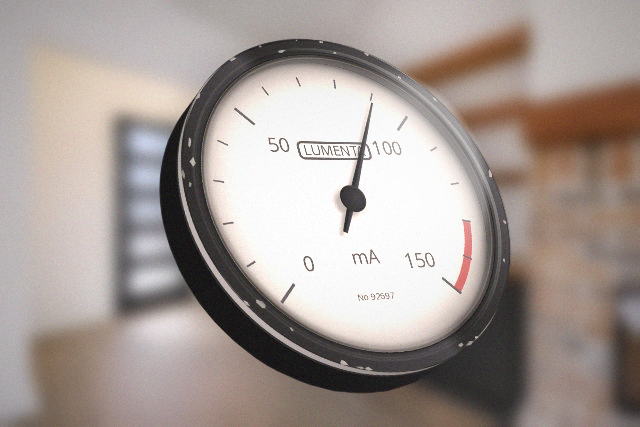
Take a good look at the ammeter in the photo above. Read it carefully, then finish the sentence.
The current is 90 mA
